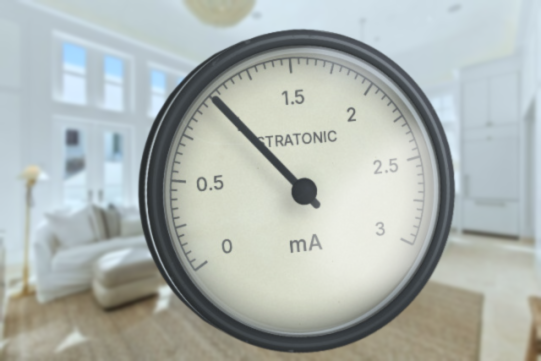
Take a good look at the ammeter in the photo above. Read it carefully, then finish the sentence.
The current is 1 mA
